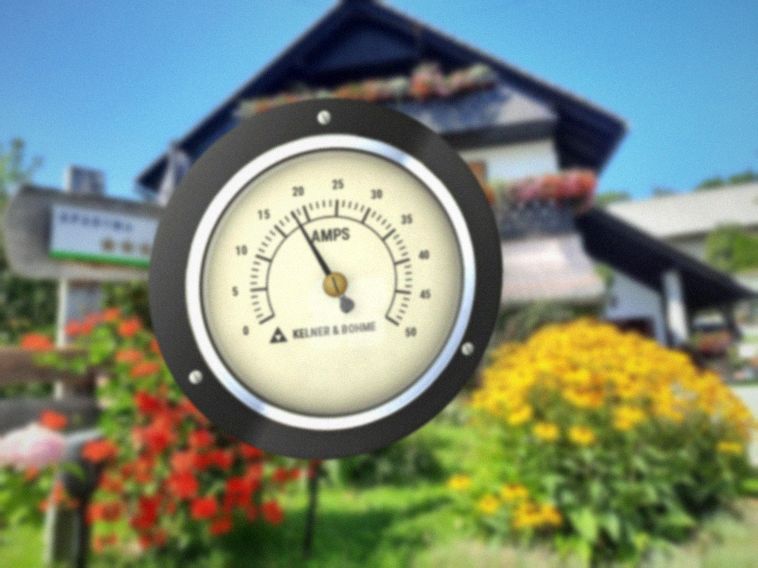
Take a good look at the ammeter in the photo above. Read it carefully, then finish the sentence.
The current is 18 A
